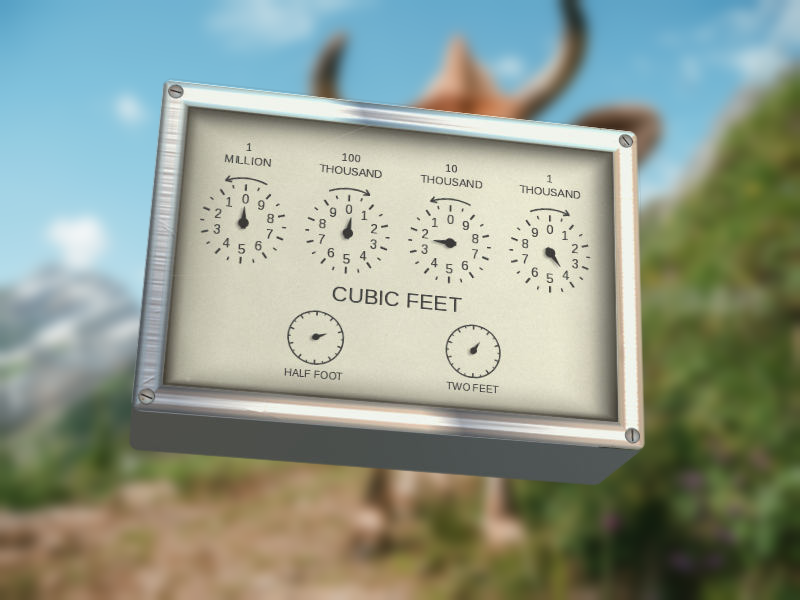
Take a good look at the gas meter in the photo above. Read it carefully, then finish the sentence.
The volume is 2400 ft³
